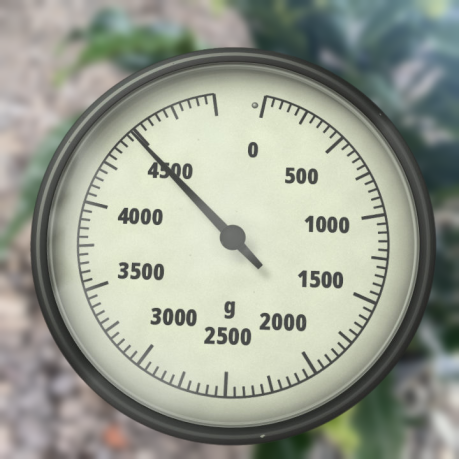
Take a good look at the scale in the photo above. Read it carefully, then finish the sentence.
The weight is 4475 g
